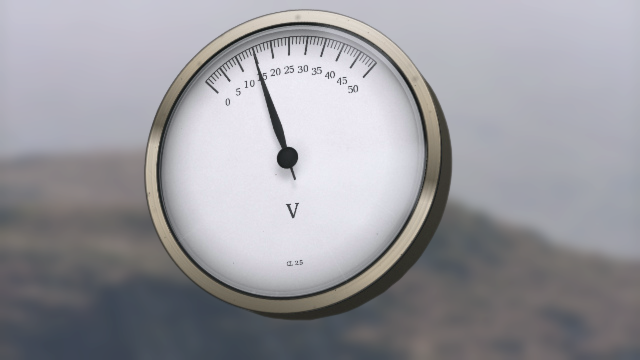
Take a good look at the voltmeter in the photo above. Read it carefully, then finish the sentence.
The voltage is 15 V
